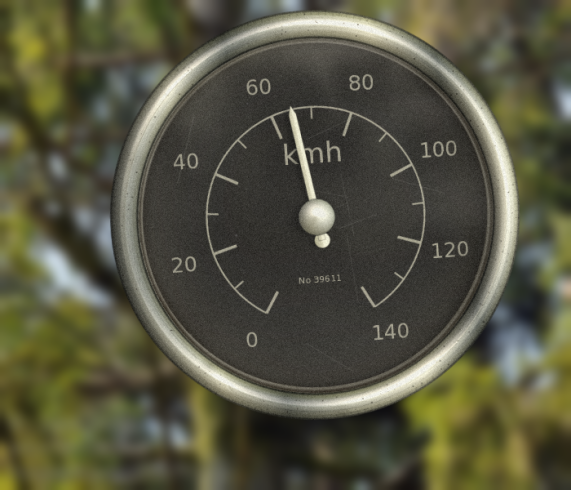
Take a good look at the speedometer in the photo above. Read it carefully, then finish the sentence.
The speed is 65 km/h
